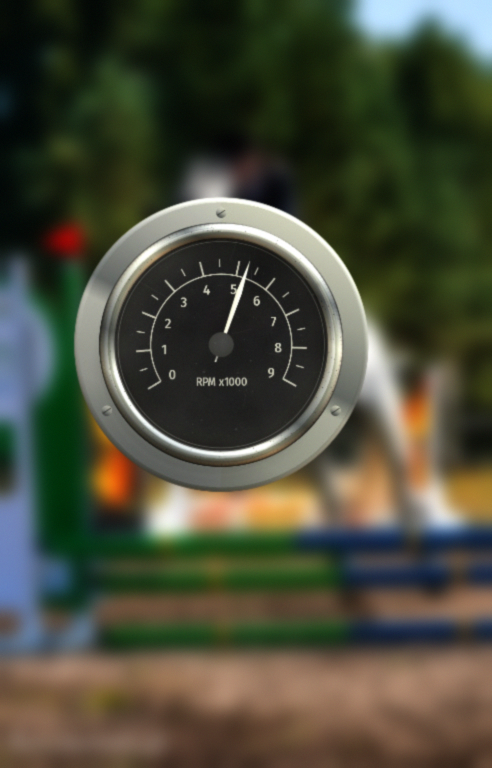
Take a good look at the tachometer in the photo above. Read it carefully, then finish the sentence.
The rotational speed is 5250 rpm
